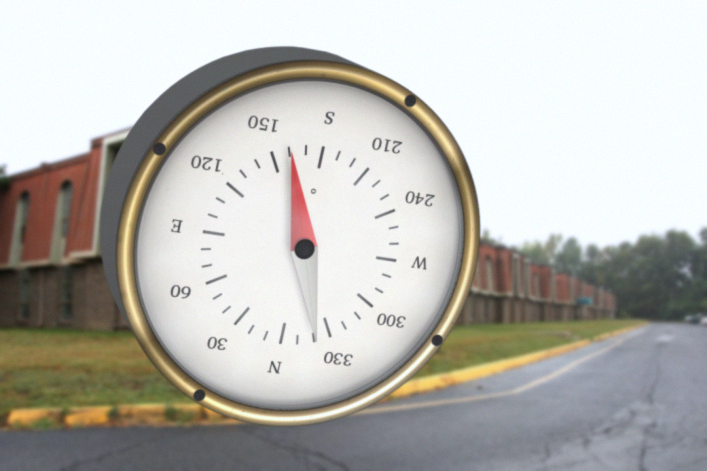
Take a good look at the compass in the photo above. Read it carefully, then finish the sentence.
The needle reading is 160 °
